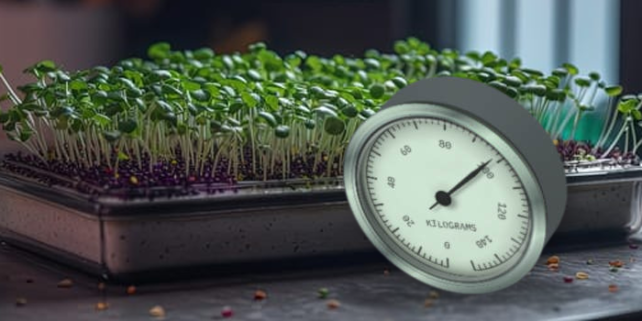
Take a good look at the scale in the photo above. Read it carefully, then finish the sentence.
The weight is 98 kg
